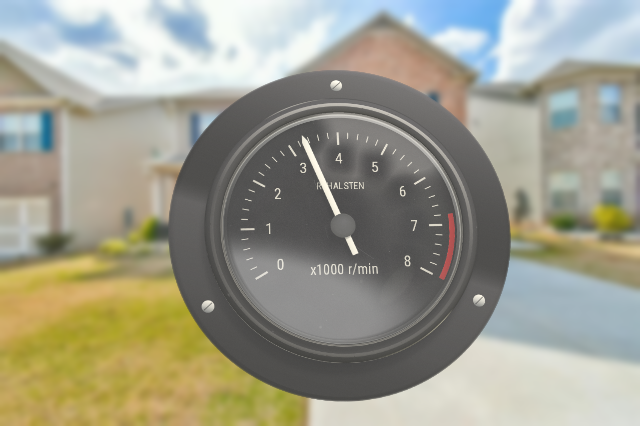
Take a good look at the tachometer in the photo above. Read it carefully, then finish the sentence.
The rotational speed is 3300 rpm
